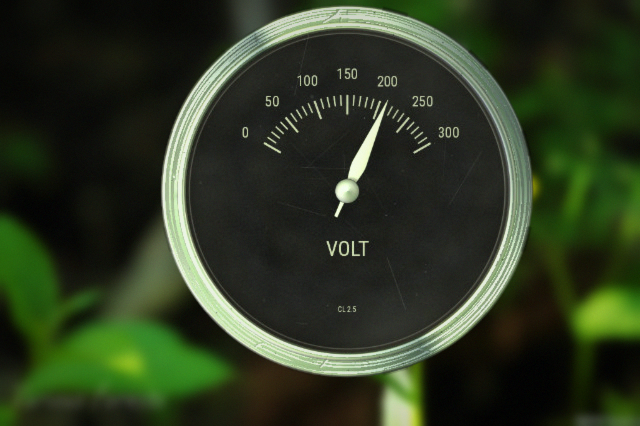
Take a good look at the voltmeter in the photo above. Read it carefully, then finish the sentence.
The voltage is 210 V
